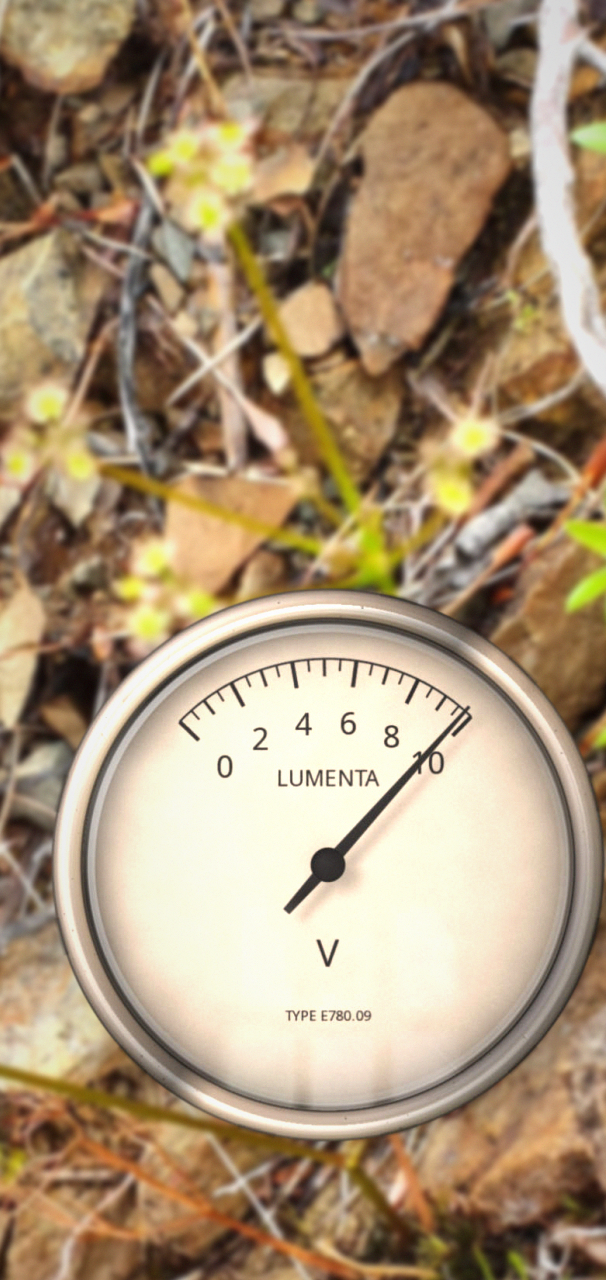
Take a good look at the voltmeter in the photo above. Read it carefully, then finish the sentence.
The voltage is 9.75 V
